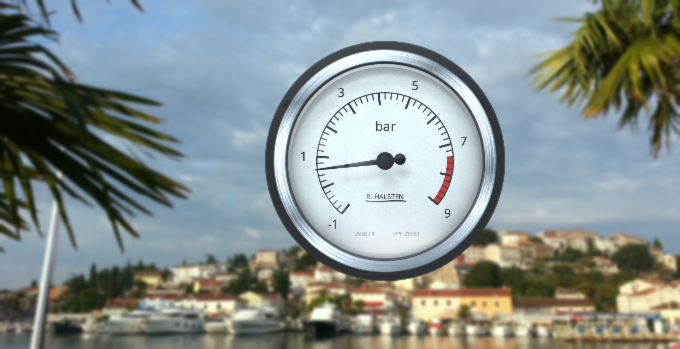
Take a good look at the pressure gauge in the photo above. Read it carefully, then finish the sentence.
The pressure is 0.6 bar
